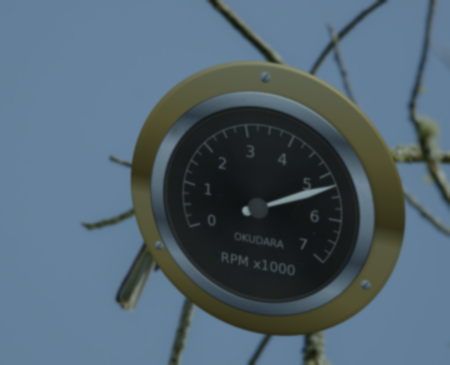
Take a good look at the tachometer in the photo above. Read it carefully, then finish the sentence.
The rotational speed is 5250 rpm
